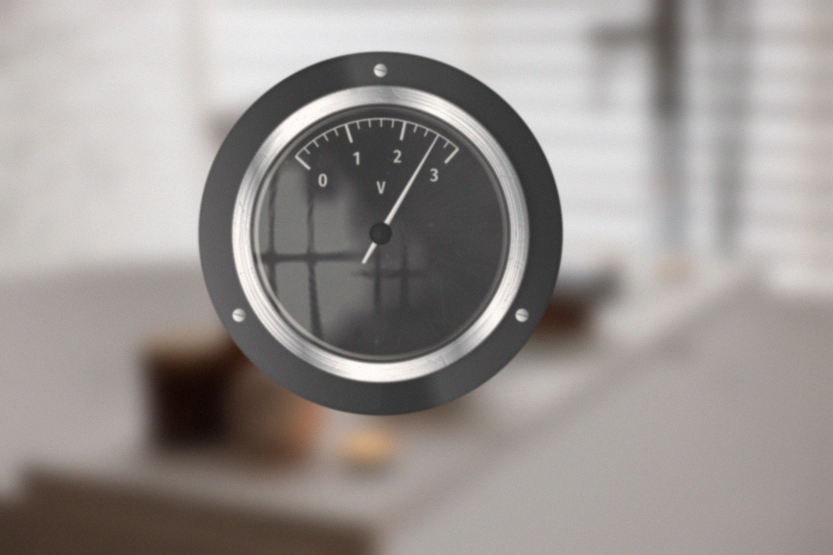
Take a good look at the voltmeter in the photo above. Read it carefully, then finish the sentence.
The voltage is 2.6 V
